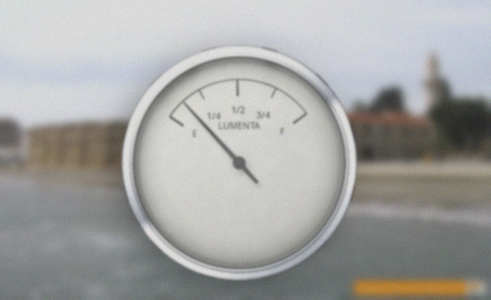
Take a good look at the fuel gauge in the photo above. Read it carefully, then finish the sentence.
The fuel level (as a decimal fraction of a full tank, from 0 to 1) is 0.125
